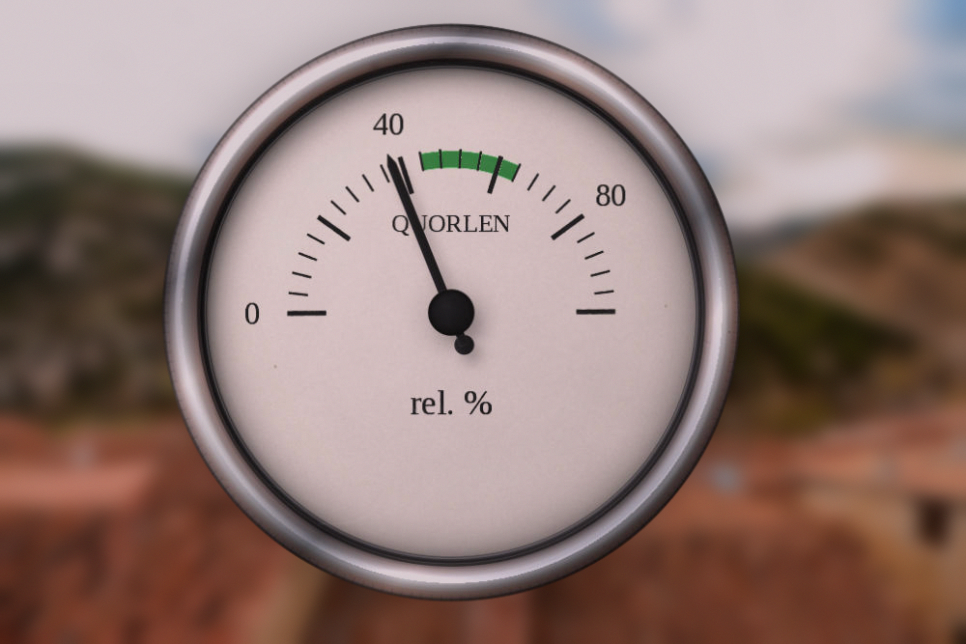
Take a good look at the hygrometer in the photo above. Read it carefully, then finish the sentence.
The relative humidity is 38 %
